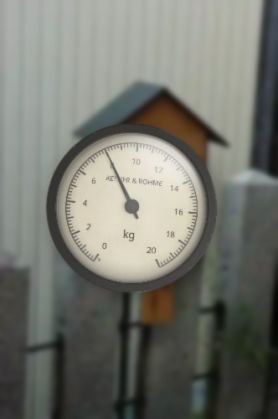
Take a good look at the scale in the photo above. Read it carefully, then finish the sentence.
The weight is 8 kg
